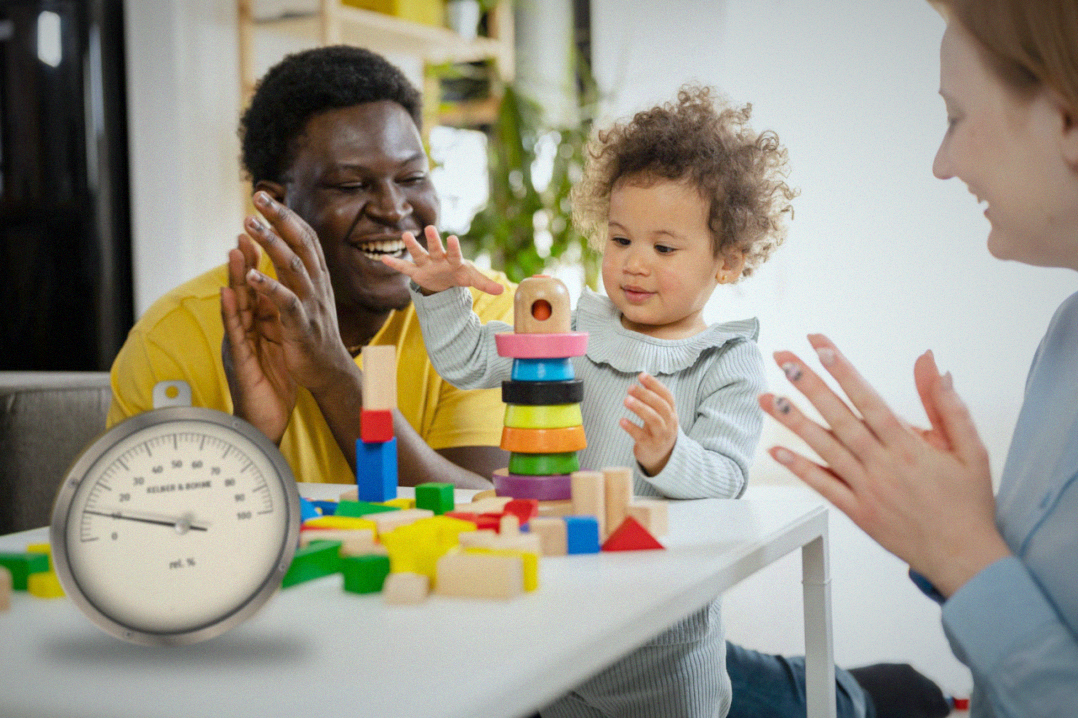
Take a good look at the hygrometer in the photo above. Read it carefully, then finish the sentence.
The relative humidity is 10 %
